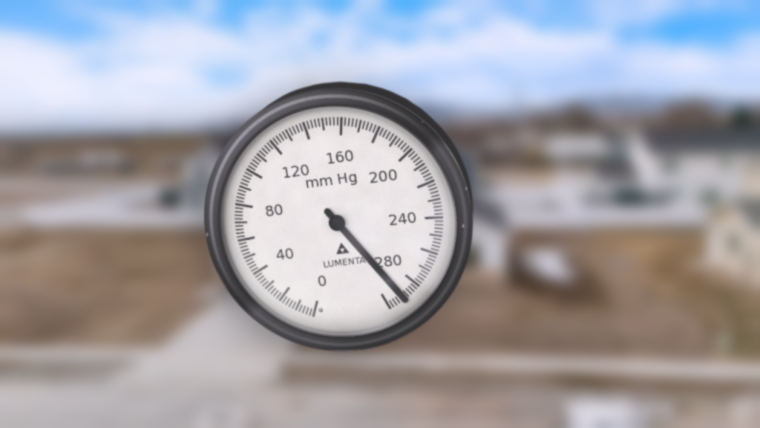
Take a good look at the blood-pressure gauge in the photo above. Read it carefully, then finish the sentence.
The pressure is 290 mmHg
